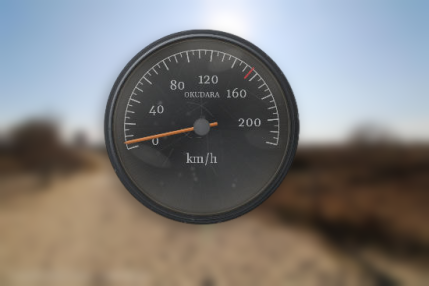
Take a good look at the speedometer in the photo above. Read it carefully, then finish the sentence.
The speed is 5 km/h
